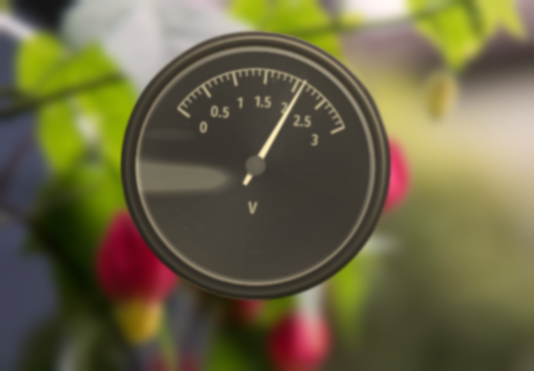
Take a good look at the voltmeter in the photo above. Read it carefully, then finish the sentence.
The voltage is 2.1 V
